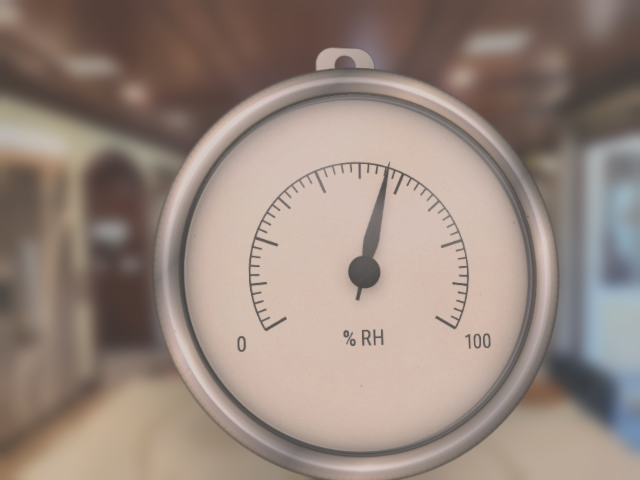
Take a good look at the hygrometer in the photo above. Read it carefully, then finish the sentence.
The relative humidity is 56 %
